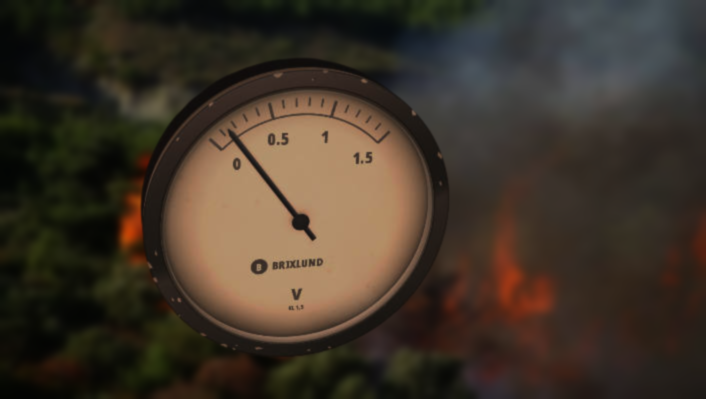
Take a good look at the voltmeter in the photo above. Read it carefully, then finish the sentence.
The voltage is 0.15 V
